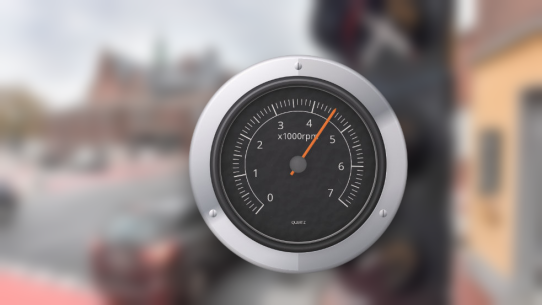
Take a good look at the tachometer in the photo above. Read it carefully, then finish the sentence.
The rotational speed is 4500 rpm
